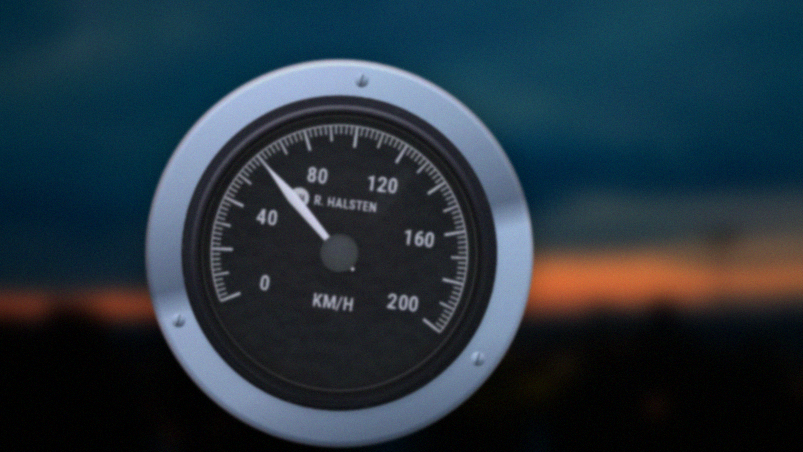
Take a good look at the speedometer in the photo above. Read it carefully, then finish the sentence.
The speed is 60 km/h
